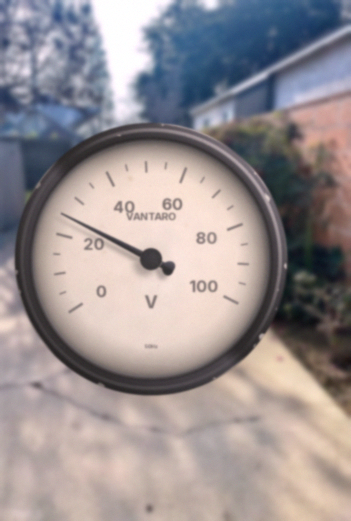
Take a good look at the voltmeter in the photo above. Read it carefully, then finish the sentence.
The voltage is 25 V
